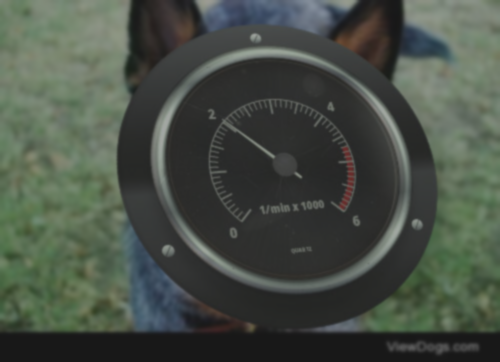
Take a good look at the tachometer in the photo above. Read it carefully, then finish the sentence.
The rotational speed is 2000 rpm
